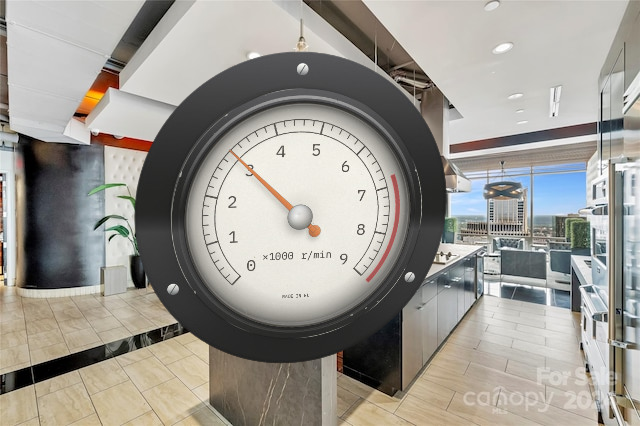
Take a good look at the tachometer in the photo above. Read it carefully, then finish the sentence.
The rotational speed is 3000 rpm
